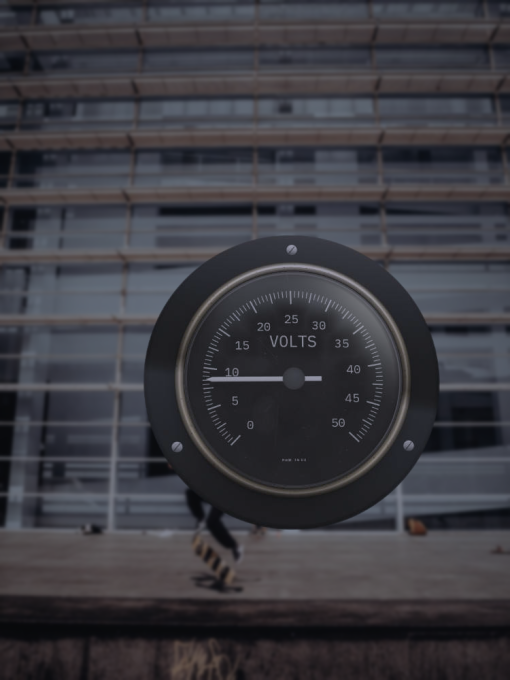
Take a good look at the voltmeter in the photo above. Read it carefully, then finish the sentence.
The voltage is 8.5 V
